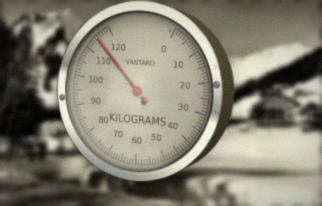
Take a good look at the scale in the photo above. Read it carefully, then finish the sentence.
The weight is 115 kg
